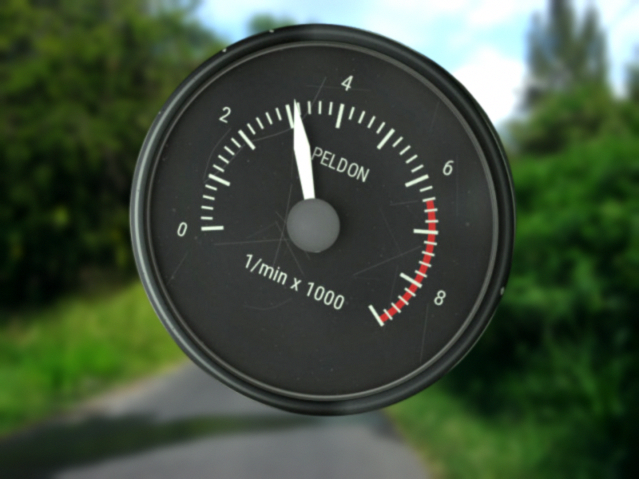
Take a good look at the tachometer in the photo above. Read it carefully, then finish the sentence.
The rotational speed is 3200 rpm
